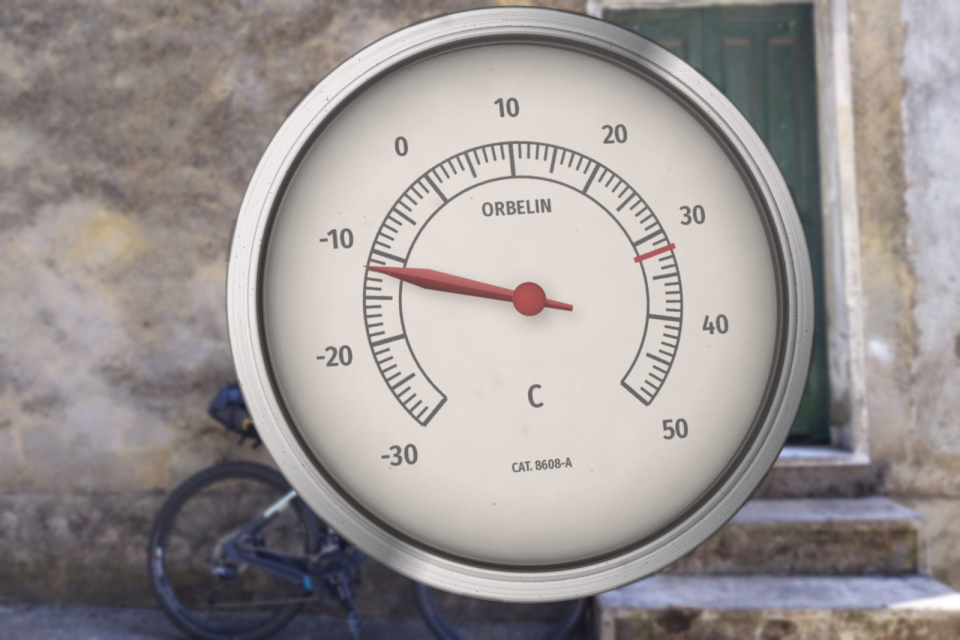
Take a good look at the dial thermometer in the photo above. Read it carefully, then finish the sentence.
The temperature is -12 °C
